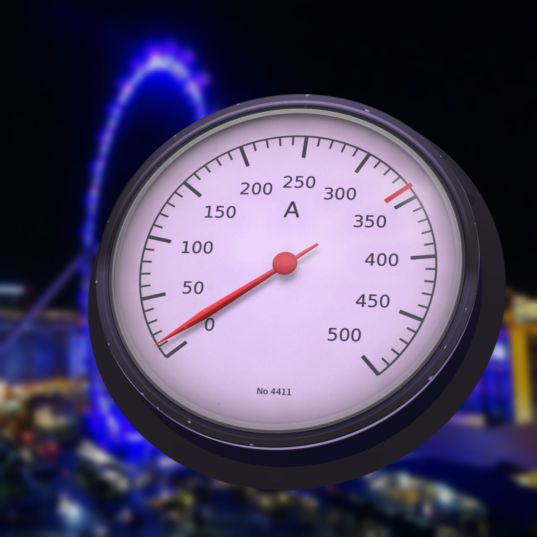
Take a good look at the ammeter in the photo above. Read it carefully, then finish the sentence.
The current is 10 A
